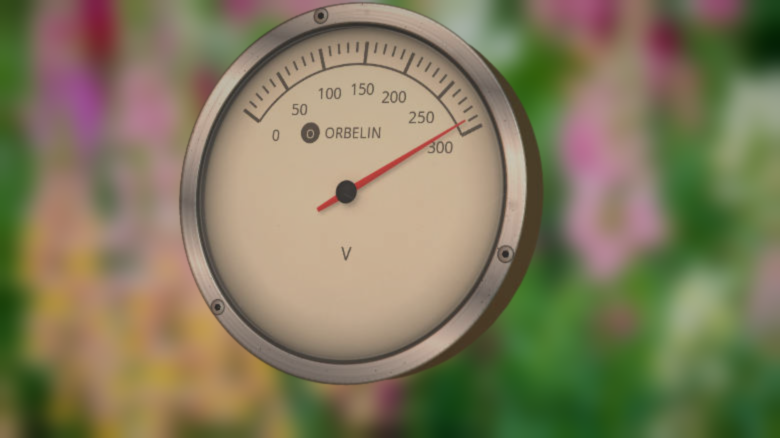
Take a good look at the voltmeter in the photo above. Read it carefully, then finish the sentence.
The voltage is 290 V
